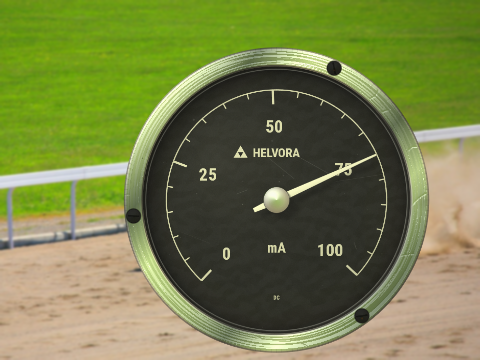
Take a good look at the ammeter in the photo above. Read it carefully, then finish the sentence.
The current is 75 mA
